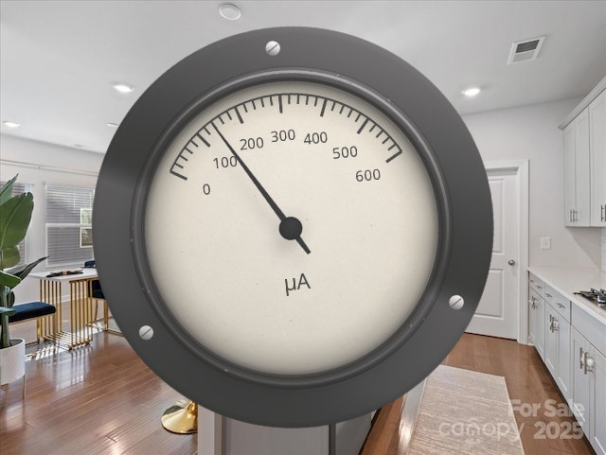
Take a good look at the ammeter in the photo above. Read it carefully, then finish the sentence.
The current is 140 µA
